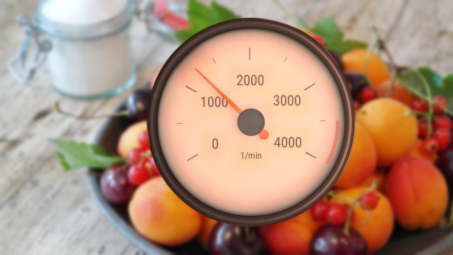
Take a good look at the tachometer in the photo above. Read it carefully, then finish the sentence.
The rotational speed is 1250 rpm
